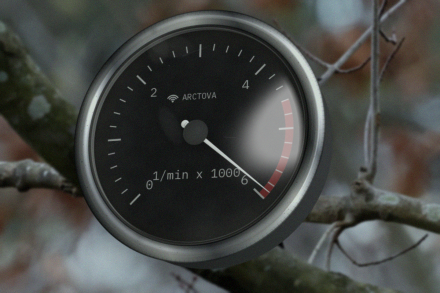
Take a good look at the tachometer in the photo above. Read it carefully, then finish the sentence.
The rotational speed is 5900 rpm
